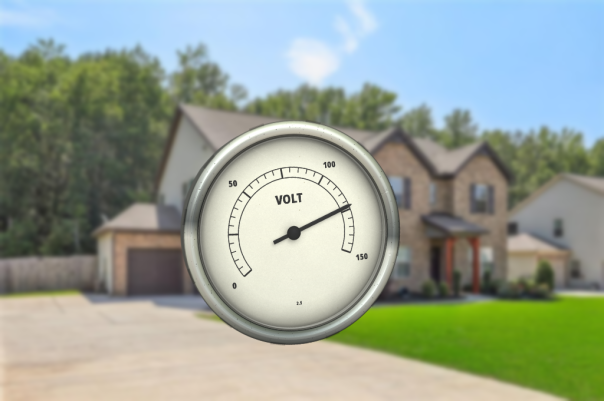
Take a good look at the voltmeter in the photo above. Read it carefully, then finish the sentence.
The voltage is 122.5 V
